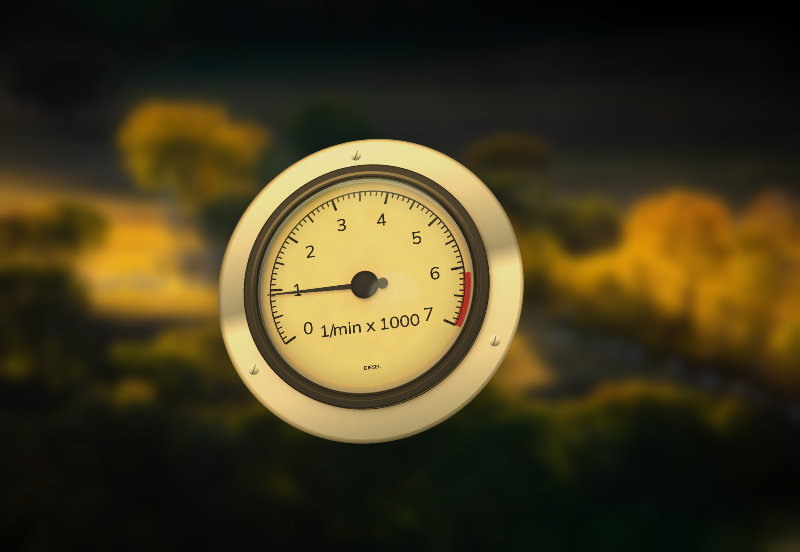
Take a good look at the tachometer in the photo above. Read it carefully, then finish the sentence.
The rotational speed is 900 rpm
